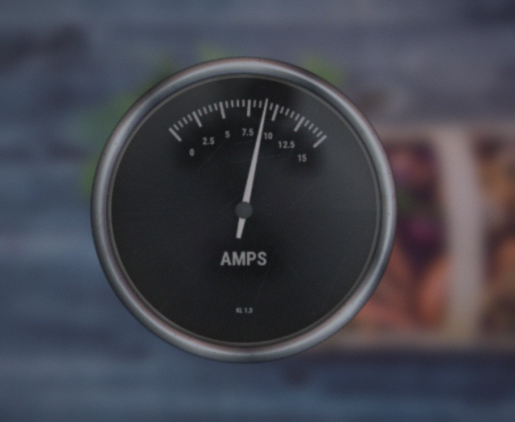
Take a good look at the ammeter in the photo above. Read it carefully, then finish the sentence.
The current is 9 A
